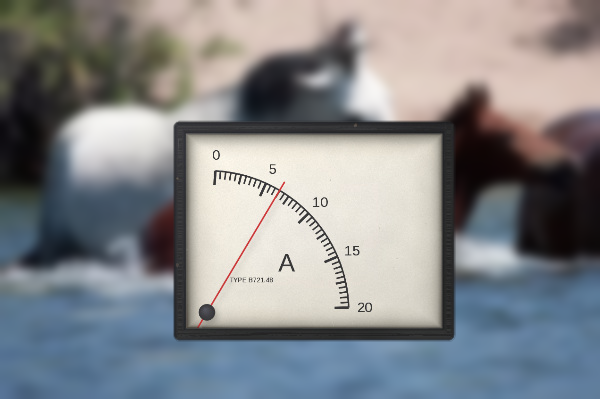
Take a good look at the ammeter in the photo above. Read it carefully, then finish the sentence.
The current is 6.5 A
